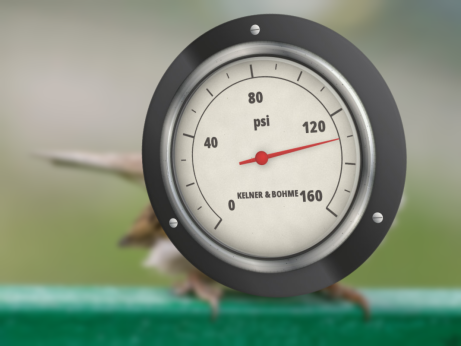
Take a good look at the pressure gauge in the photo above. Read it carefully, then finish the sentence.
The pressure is 130 psi
